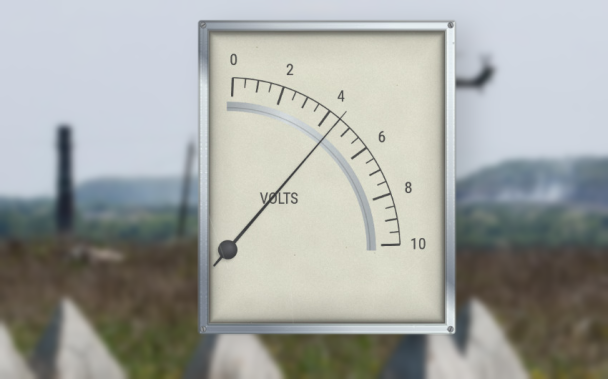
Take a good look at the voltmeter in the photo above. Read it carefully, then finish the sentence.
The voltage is 4.5 V
